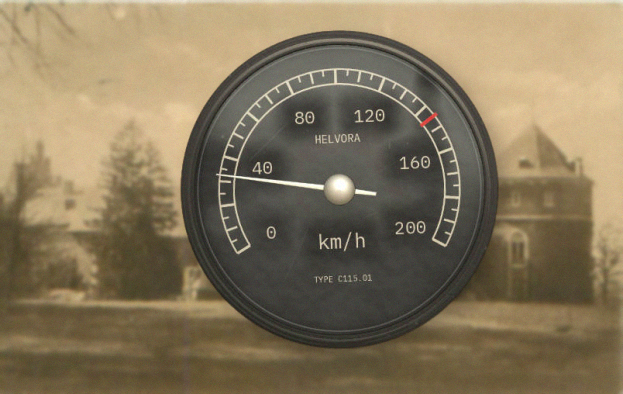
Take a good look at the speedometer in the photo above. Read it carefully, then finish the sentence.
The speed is 32.5 km/h
